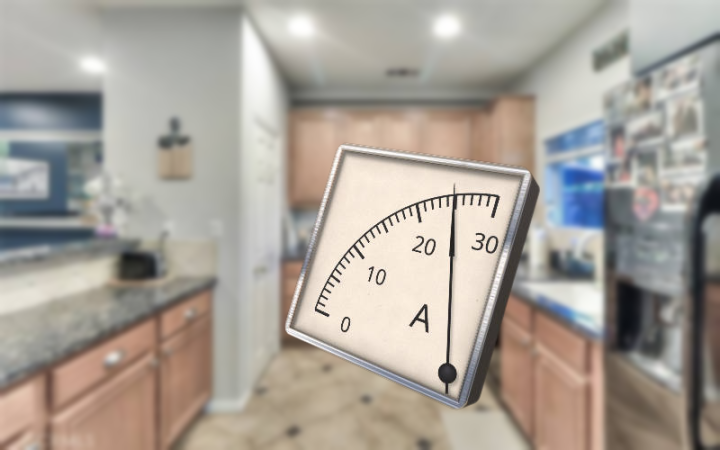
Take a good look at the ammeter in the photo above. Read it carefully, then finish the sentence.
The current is 25 A
